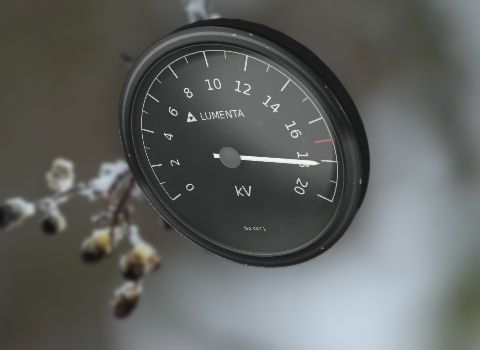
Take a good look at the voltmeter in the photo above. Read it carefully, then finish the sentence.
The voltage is 18 kV
